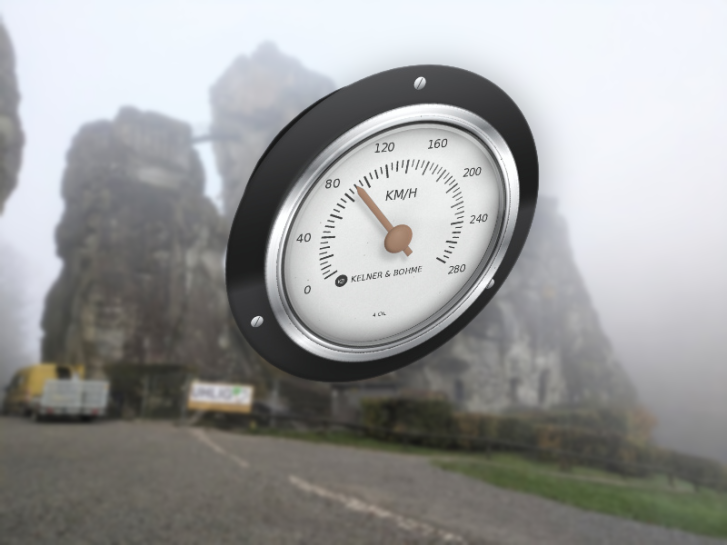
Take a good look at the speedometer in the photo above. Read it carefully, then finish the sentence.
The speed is 90 km/h
